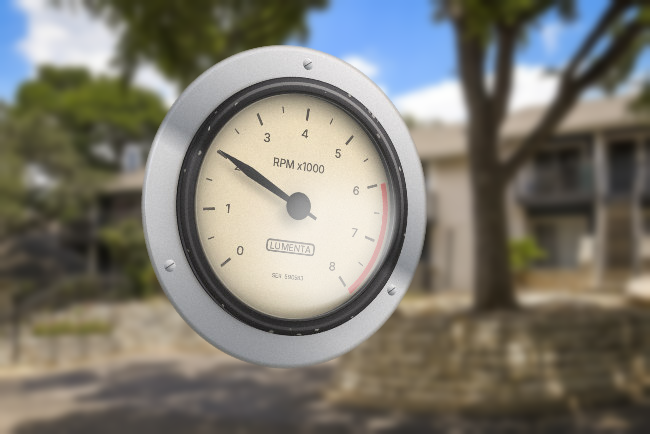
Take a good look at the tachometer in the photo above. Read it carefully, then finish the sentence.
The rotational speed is 2000 rpm
